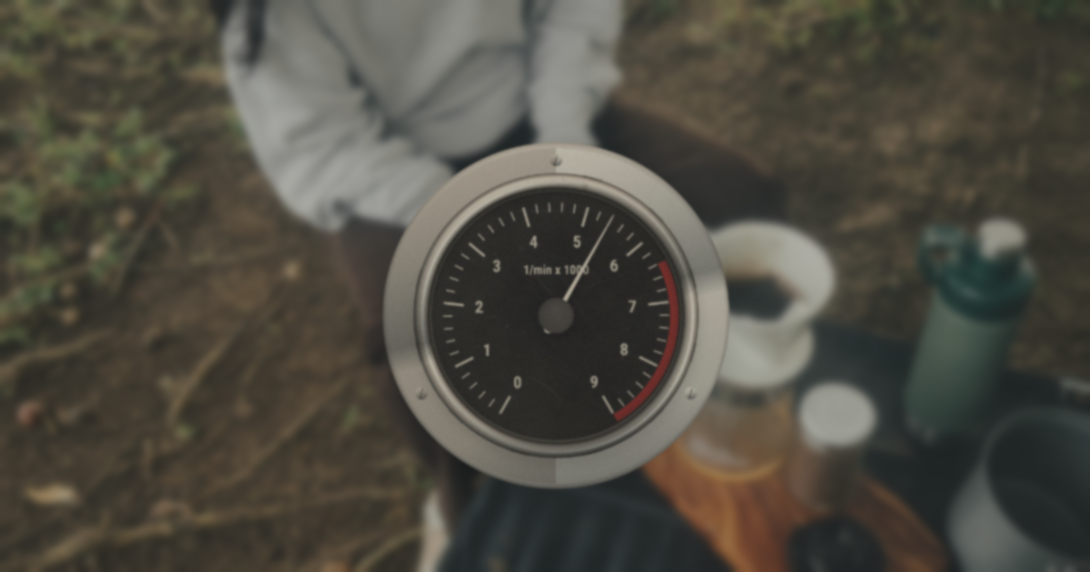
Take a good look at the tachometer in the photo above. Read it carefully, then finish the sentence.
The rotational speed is 5400 rpm
